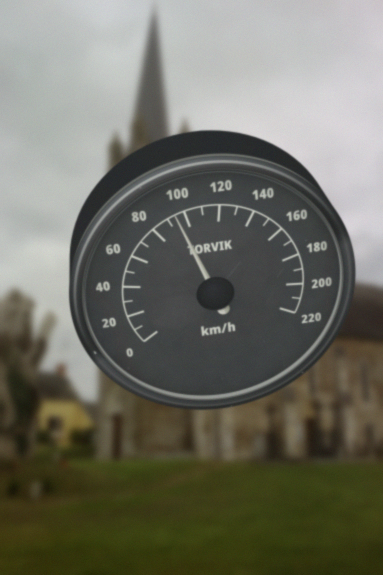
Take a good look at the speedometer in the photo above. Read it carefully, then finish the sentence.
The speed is 95 km/h
